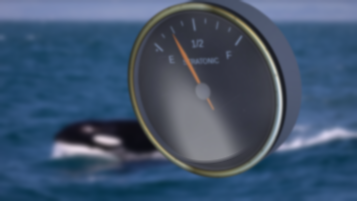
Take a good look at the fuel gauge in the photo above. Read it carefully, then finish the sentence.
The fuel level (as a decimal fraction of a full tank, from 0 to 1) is 0.25
